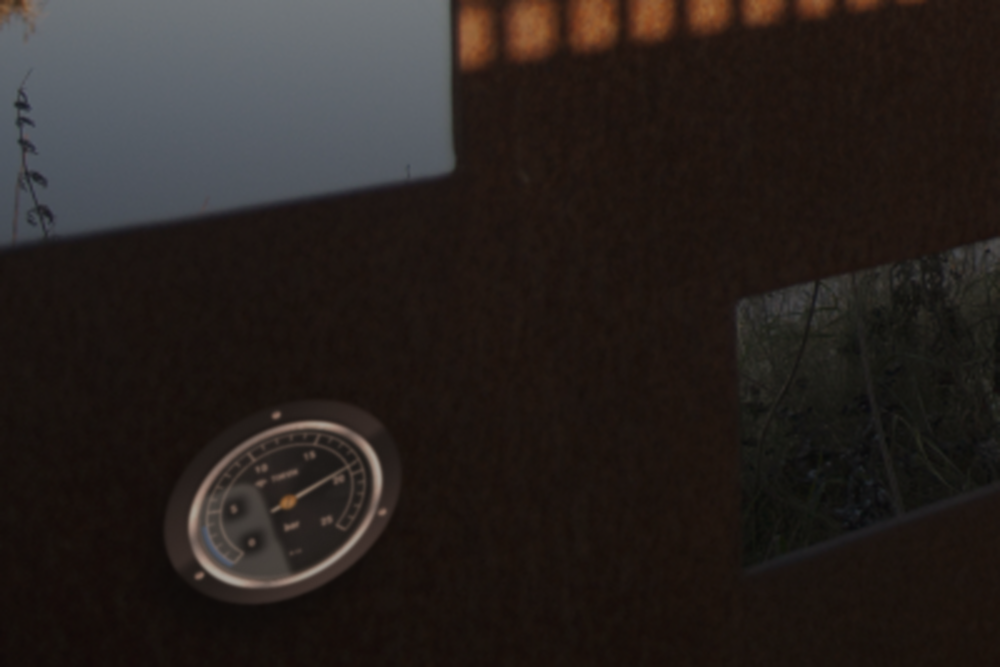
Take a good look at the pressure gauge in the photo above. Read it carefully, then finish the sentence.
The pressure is 19 bar
